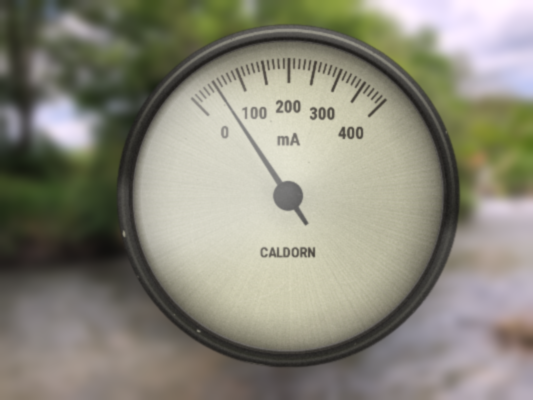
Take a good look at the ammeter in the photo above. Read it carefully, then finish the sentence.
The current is 50 mA
